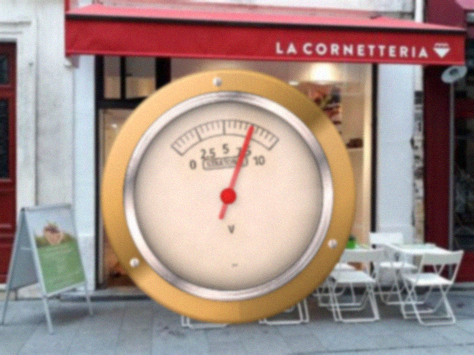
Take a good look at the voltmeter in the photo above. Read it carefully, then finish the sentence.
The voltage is 7.5 V
